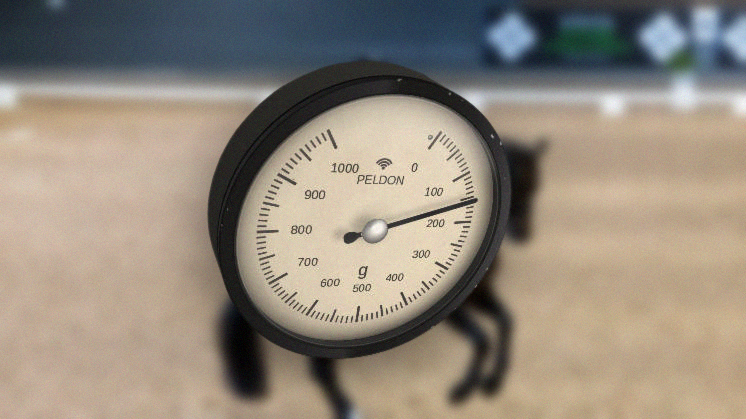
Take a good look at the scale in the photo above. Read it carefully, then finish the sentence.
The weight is 150 g
